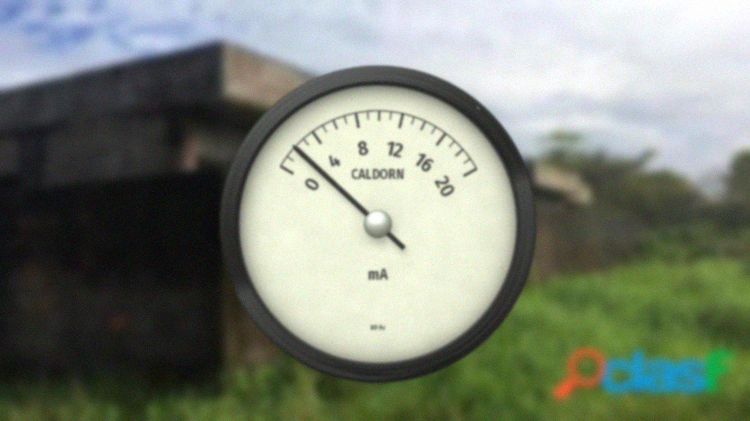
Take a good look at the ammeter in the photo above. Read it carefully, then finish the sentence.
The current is 2 mA
